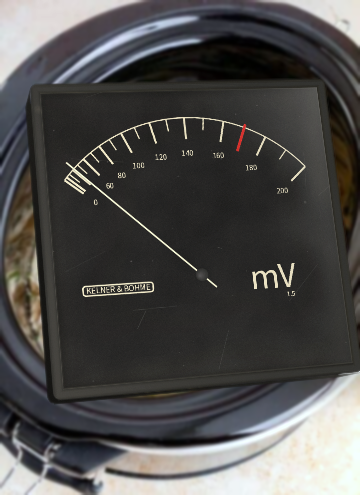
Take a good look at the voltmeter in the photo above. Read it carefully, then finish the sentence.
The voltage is 40 mV
